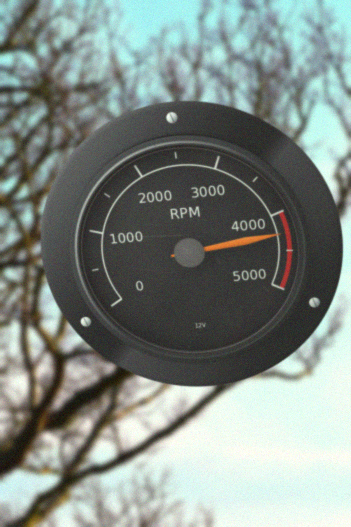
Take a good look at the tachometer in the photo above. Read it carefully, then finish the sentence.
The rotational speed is 4250 rpm
